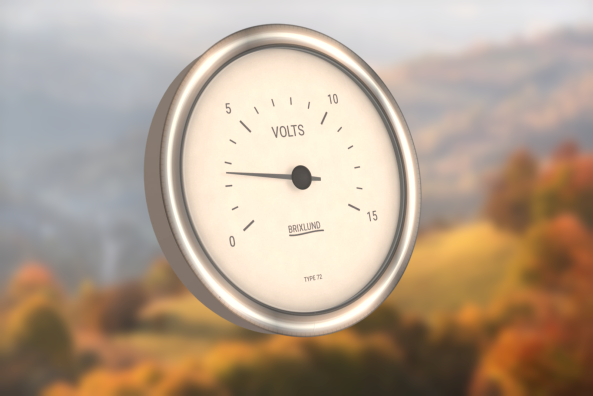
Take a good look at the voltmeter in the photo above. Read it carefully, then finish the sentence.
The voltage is 2.5 V
